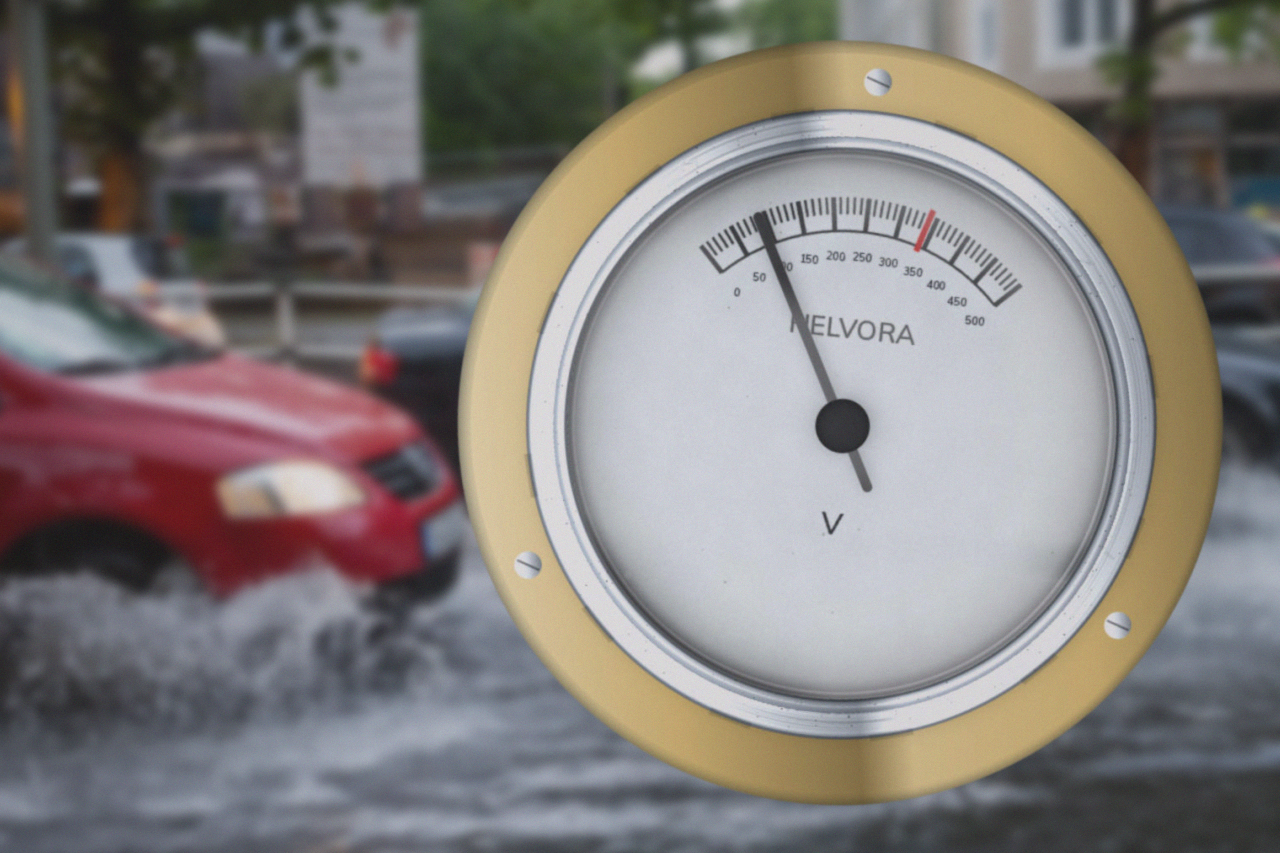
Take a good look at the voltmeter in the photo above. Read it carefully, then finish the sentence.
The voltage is 90 V
